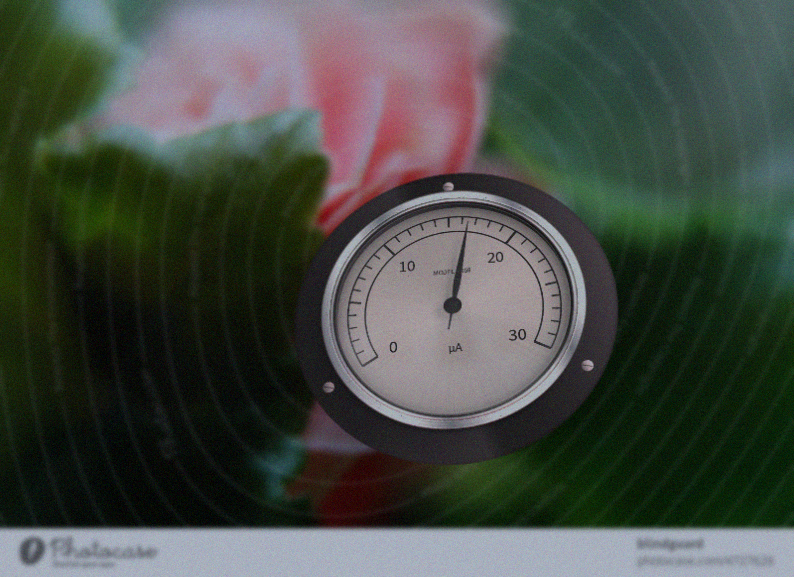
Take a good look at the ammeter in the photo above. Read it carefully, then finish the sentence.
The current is 16.5 µA
